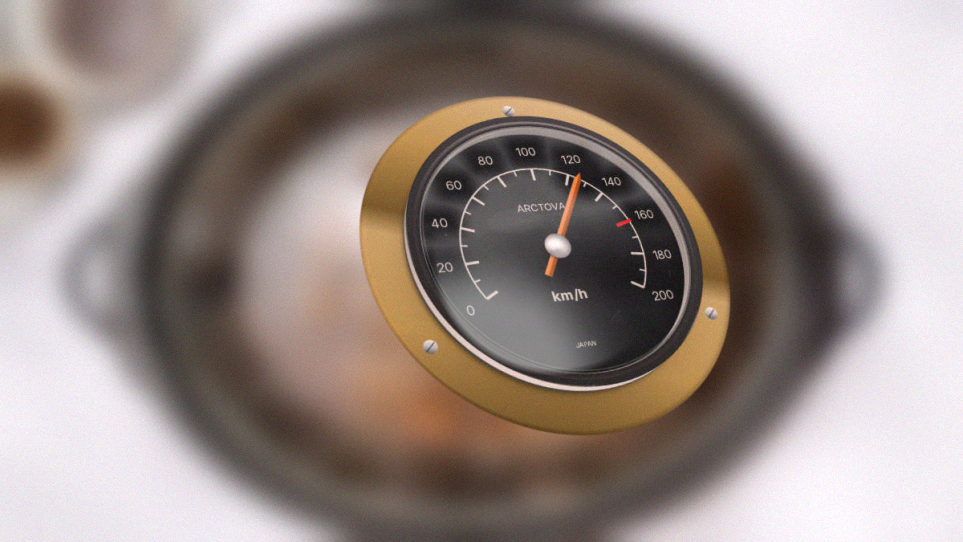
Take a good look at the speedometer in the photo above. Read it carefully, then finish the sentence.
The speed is 125 km/h
